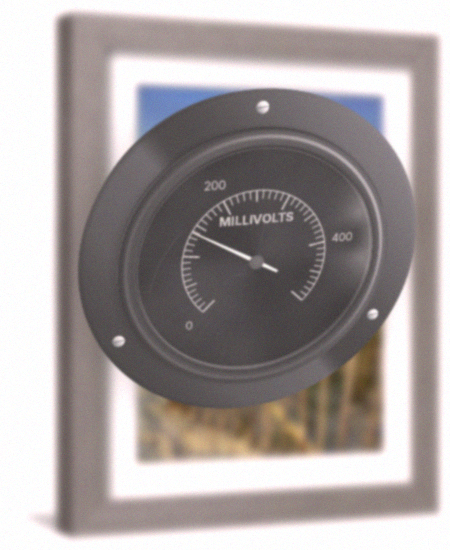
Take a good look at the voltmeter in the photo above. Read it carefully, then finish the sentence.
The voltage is 140 mV
